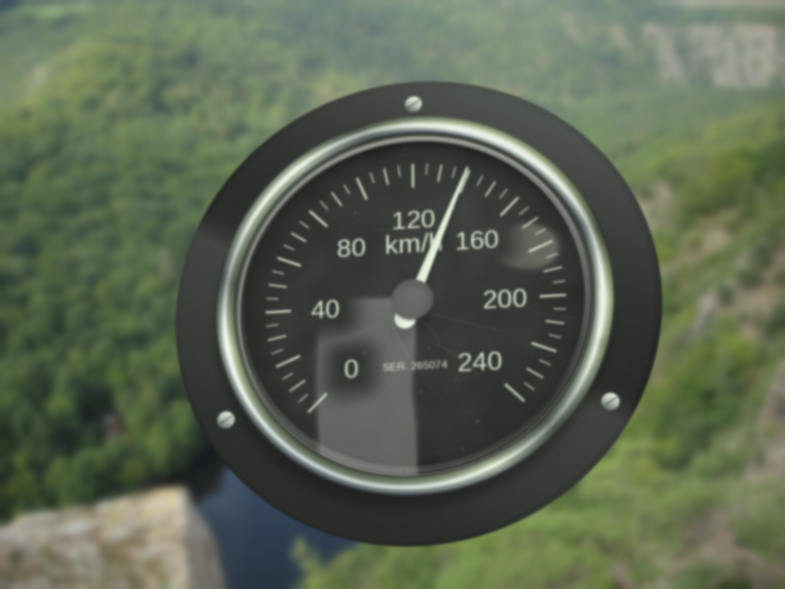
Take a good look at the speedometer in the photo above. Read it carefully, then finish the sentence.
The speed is 140 km/h
